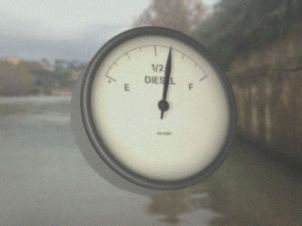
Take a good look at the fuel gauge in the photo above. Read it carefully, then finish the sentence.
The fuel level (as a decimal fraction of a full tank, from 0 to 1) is 0.625
